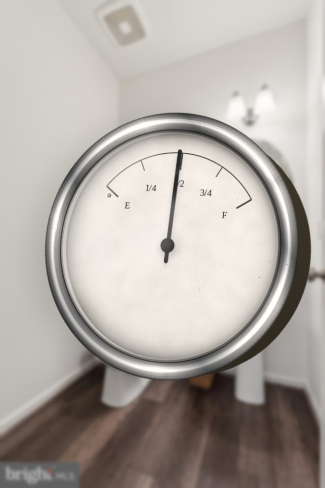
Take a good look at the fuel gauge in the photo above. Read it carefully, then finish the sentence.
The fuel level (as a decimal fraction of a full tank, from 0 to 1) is 0.5
